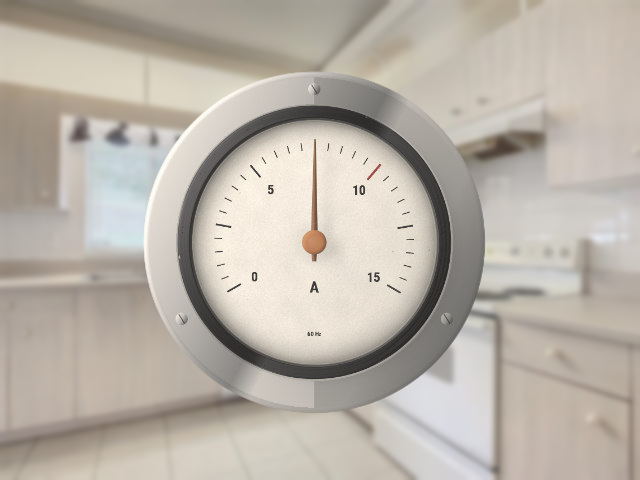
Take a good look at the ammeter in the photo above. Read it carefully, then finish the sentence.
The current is 7.5 A
